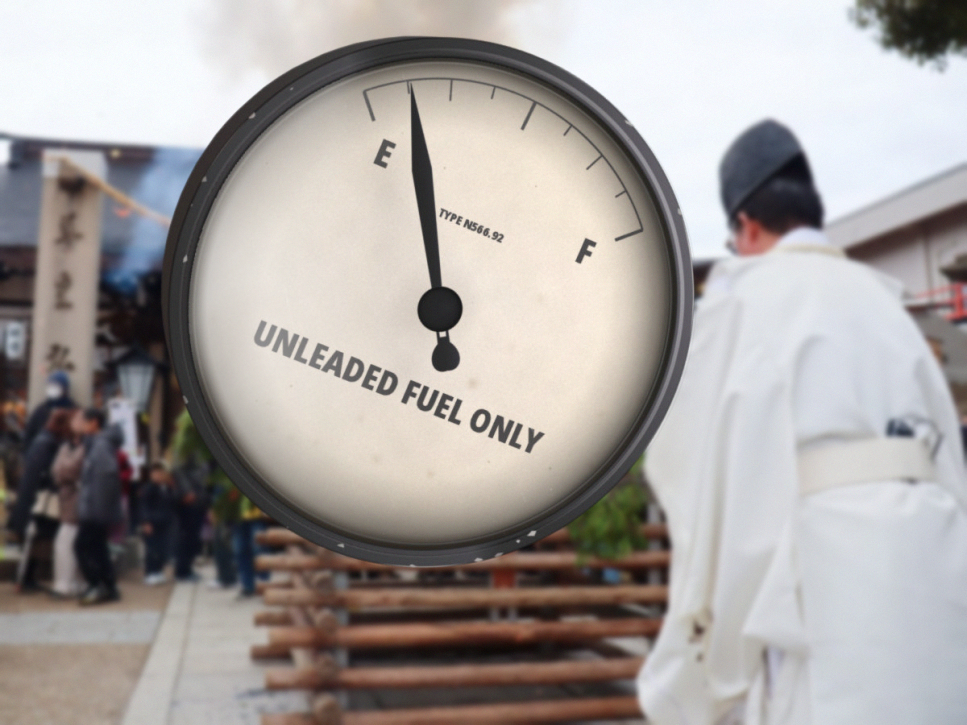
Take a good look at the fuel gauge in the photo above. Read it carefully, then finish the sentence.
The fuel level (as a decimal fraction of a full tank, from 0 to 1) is 0.125
